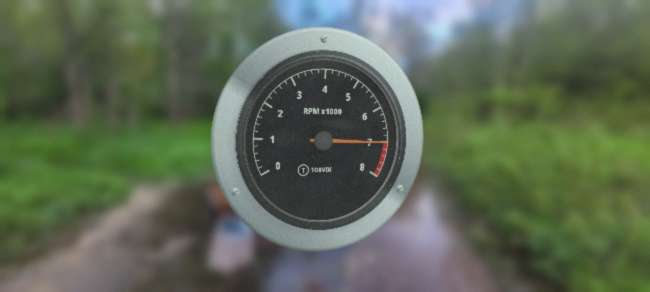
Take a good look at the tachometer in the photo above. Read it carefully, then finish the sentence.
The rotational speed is 7000 rpm
